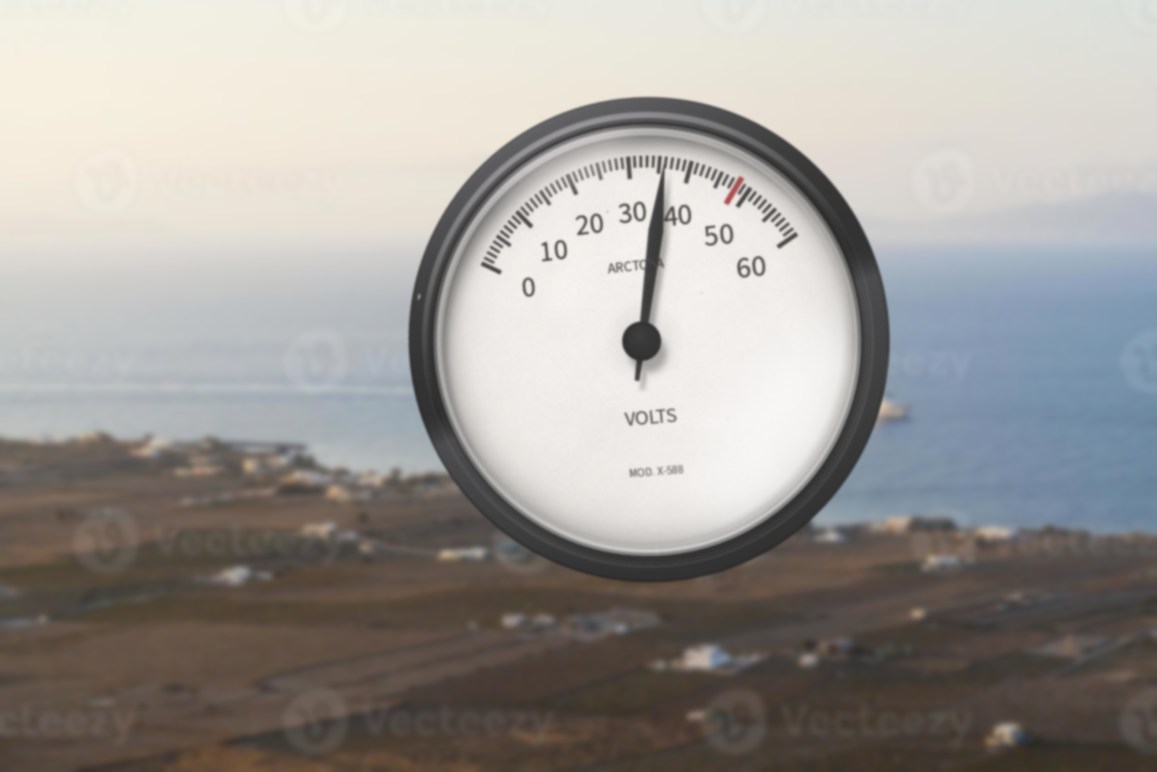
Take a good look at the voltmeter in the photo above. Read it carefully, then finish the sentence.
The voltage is 36 V
